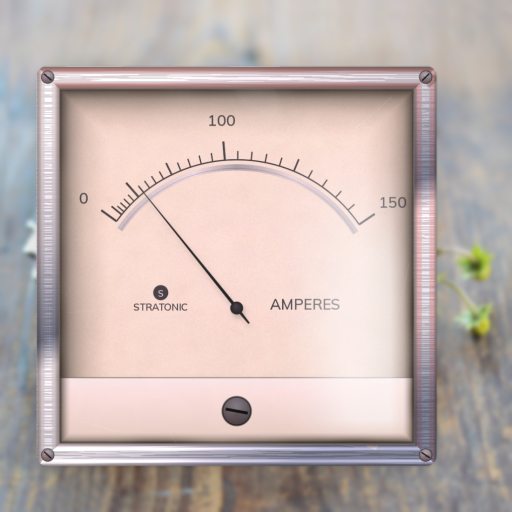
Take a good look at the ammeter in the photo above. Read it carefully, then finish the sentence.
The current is 55 A
